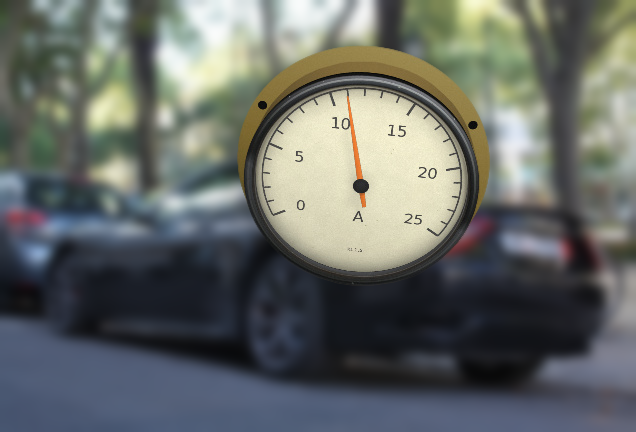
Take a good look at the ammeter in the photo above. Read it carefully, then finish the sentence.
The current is 11 A
